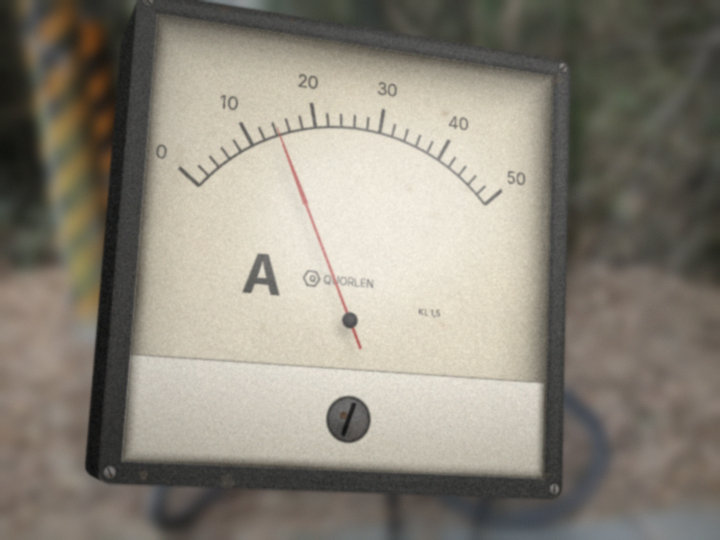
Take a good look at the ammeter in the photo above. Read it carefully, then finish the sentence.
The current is 14 A
